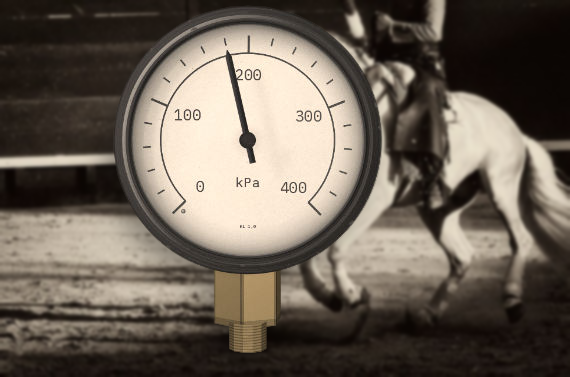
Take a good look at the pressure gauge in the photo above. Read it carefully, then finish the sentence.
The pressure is 180 kPa
